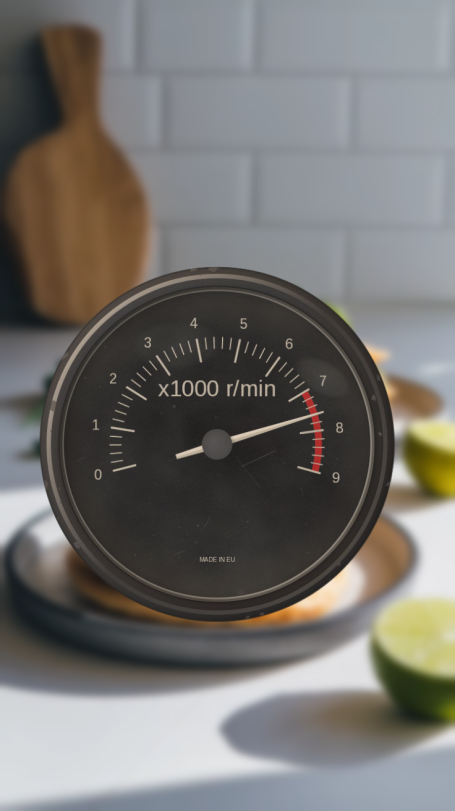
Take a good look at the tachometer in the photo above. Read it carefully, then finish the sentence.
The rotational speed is 7600 rpm
